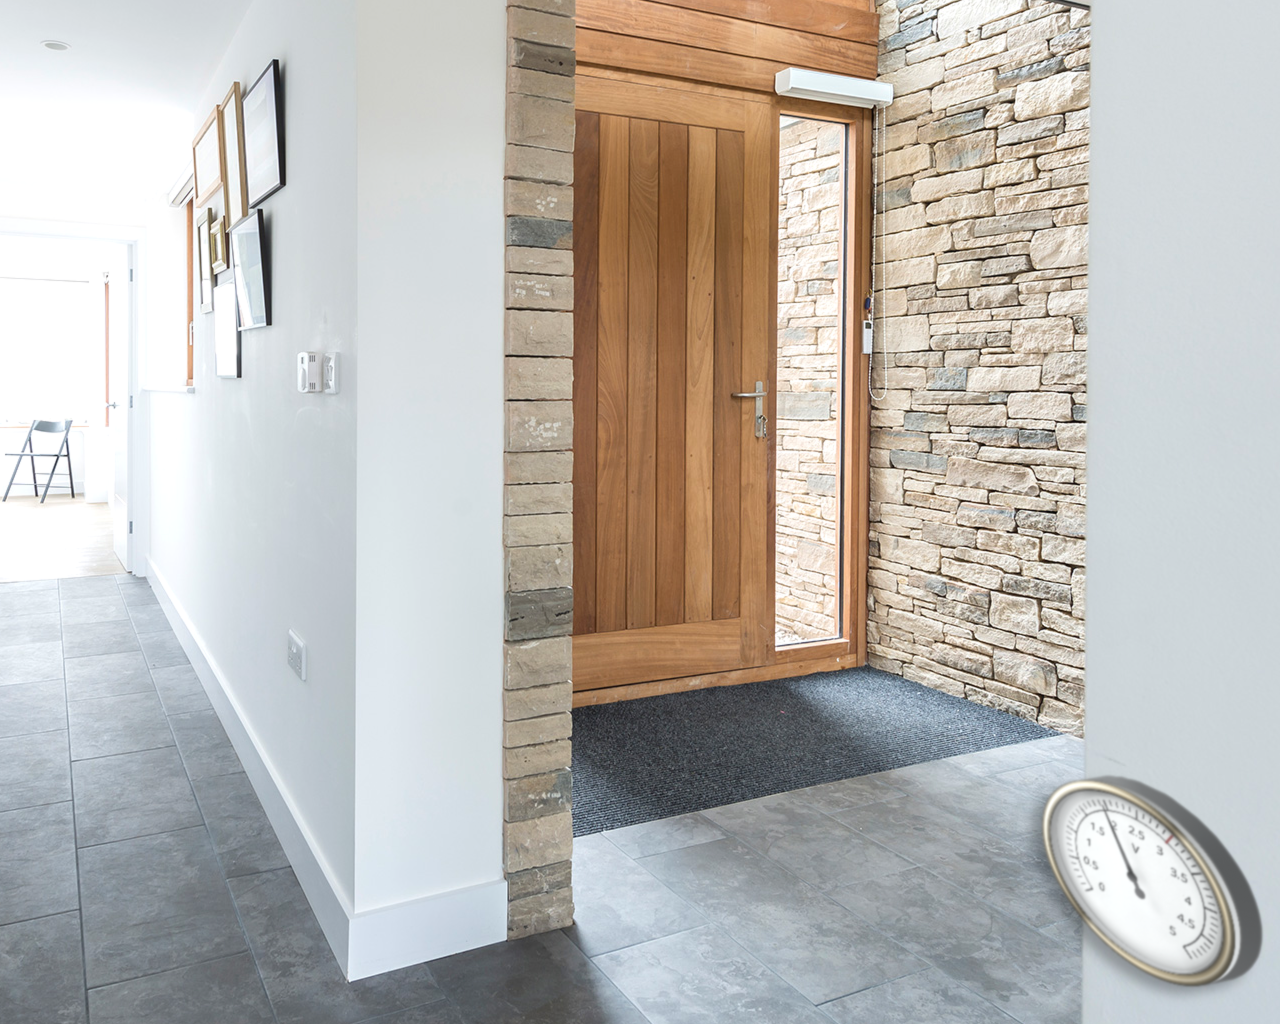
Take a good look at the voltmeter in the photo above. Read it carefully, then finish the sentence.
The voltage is 2 V
